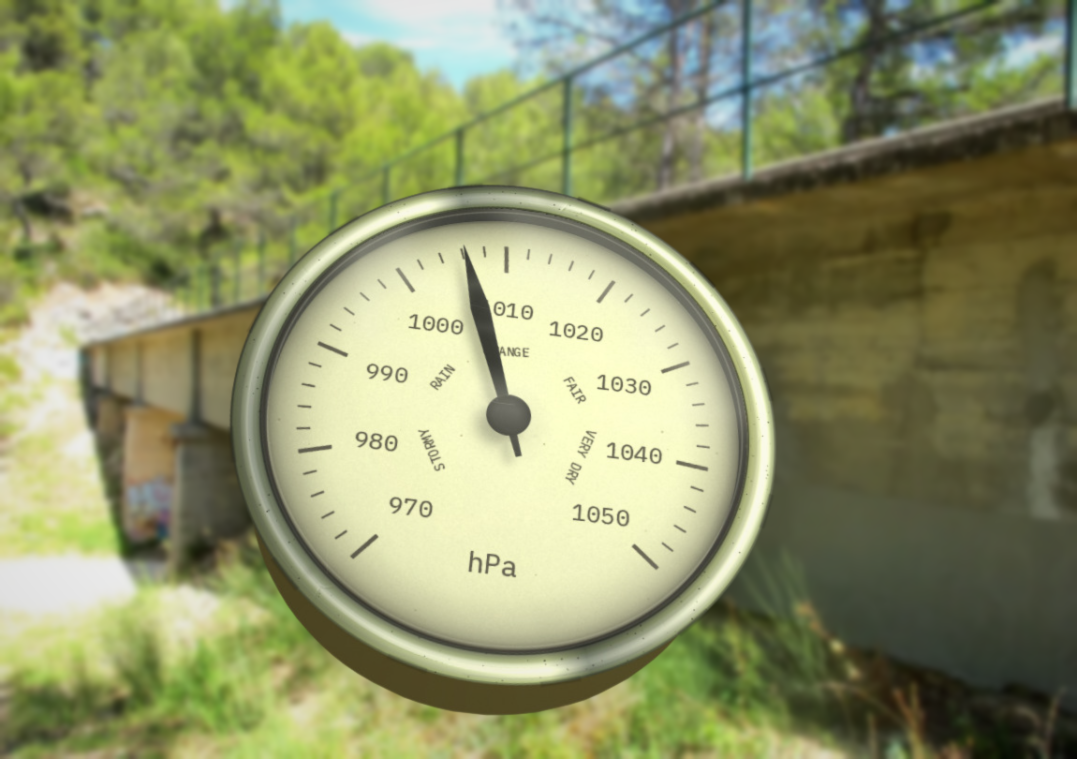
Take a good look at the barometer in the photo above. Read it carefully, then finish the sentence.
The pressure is 1006 hPa
